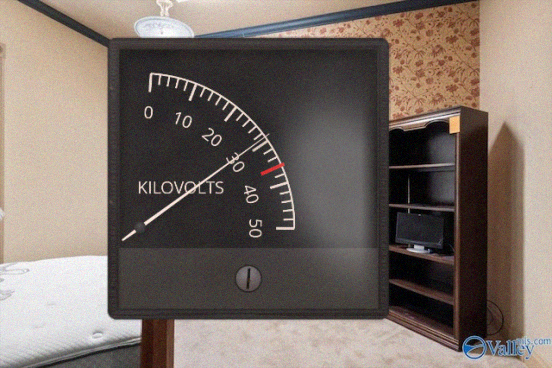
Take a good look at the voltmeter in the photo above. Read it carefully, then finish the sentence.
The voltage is 29 kV
